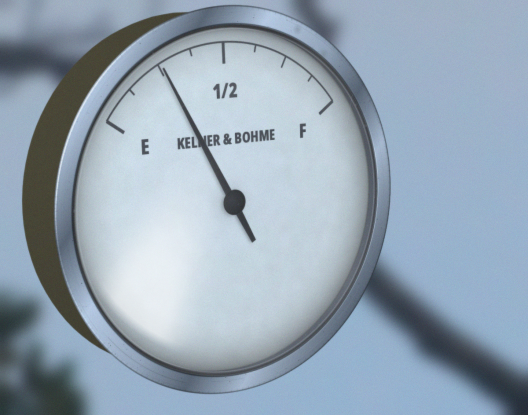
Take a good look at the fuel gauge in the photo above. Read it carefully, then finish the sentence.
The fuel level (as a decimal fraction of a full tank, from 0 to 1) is 0.25
